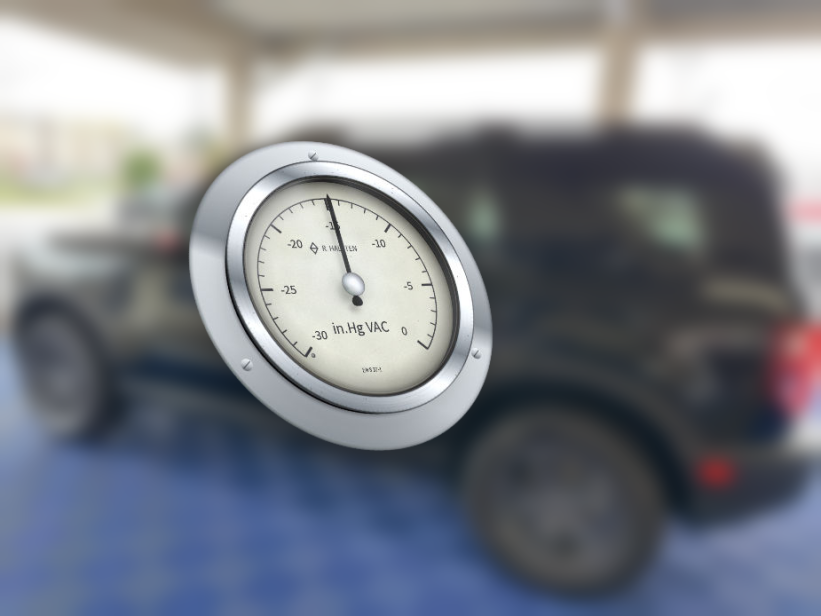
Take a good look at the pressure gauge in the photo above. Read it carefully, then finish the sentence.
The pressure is -15 inHg
